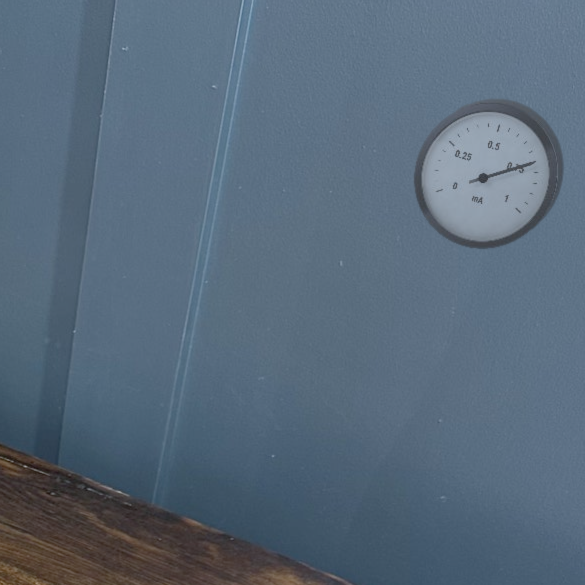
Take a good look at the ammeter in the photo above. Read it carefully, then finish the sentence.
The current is 0.75 mA
